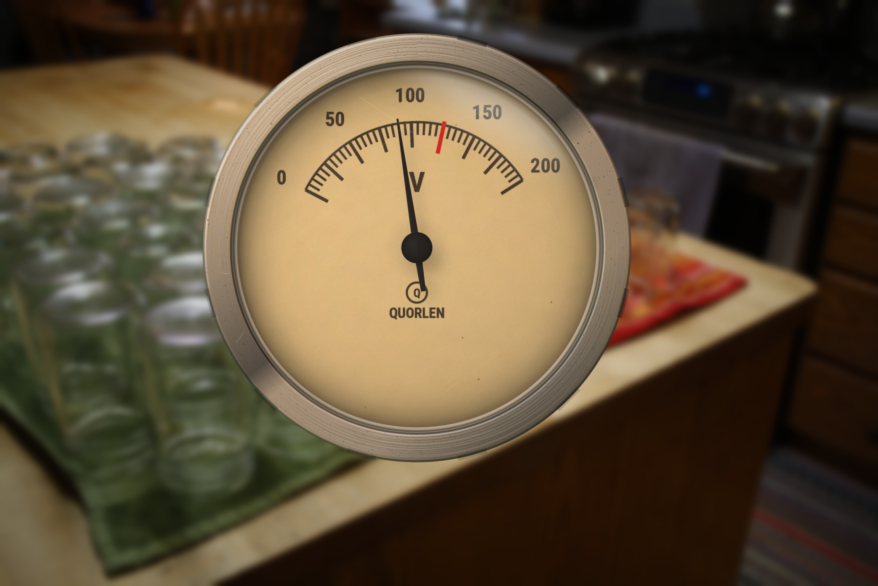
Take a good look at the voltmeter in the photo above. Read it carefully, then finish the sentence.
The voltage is 90 V
